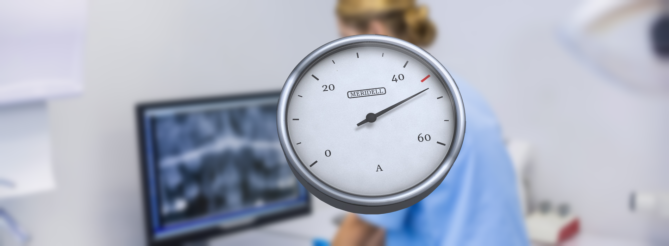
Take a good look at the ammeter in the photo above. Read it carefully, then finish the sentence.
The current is 47.5 A
